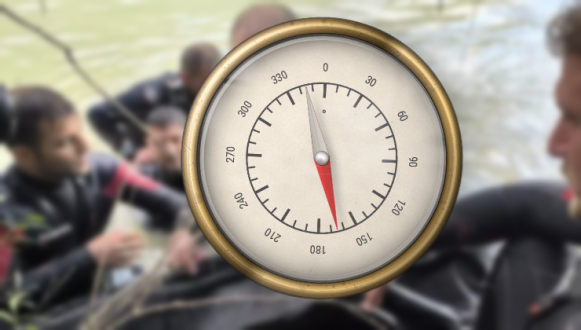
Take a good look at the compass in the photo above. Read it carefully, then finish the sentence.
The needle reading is 165 °
